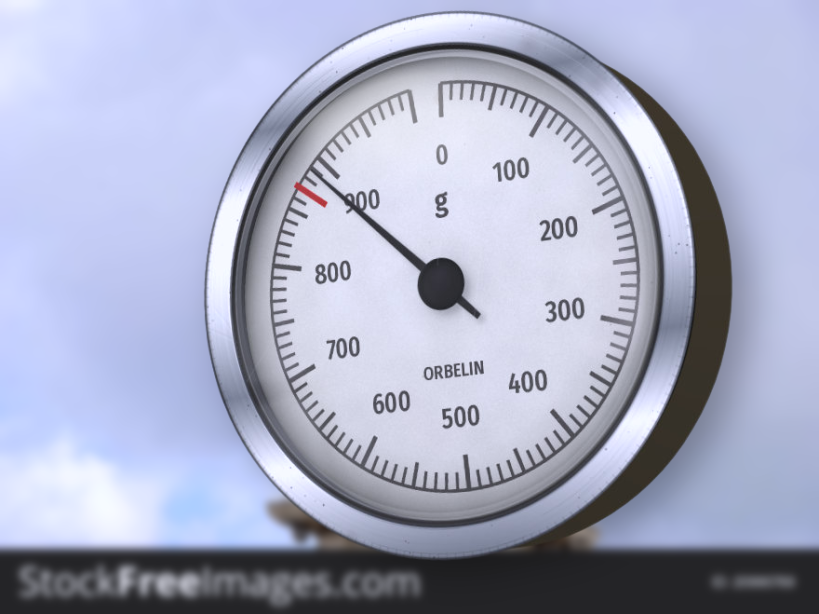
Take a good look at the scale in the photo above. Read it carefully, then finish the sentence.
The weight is 890 g
